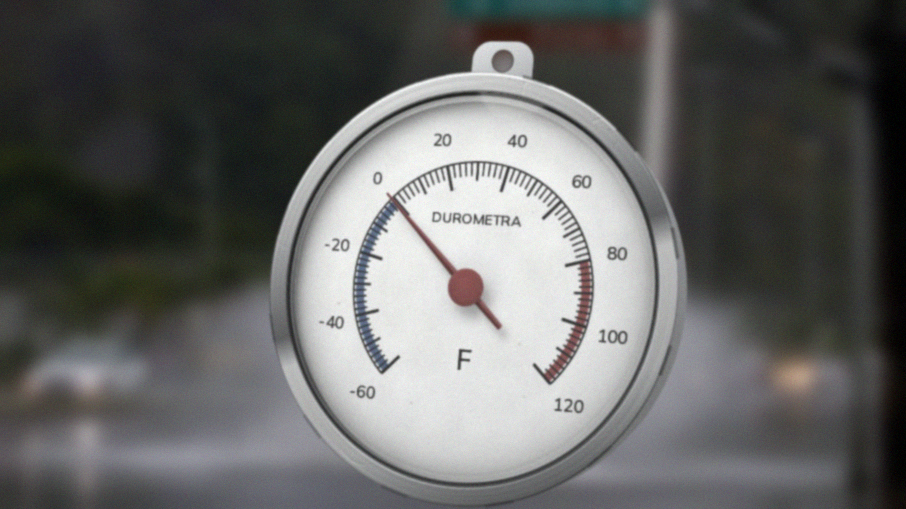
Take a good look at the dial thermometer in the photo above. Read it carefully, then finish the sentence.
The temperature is 0 °F
